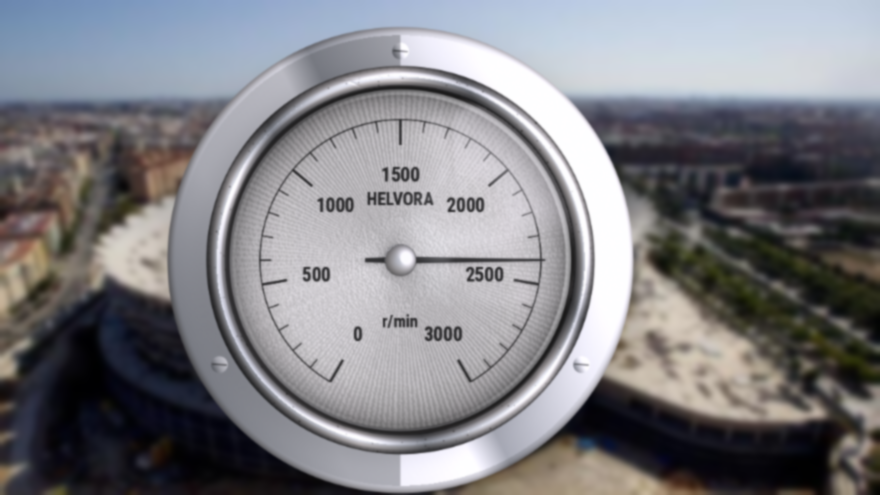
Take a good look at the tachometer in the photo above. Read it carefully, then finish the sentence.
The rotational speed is 2400 rpm
